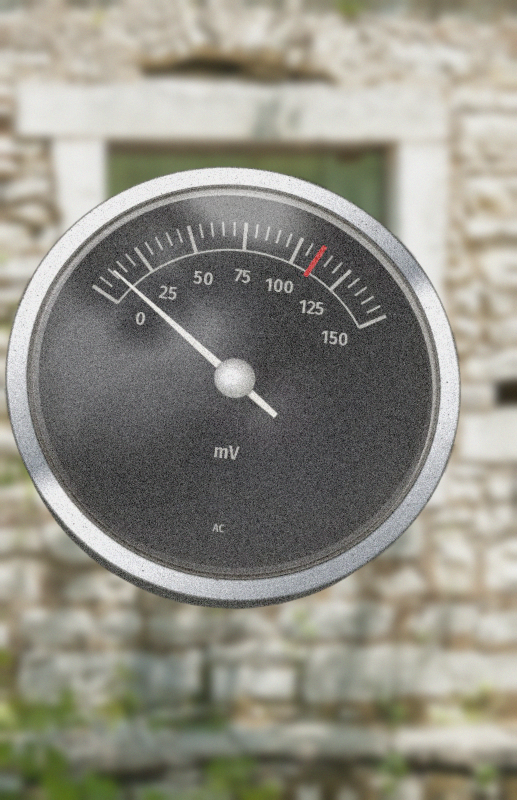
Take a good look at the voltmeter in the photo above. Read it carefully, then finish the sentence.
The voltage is 10 mV
